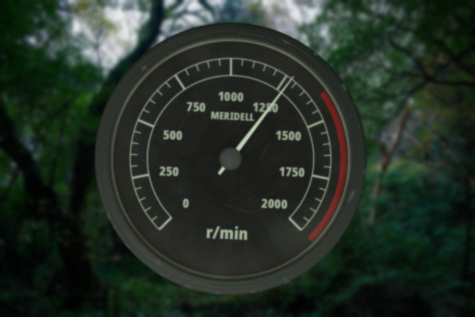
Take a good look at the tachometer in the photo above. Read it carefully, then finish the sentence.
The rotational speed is 1275 rpm
